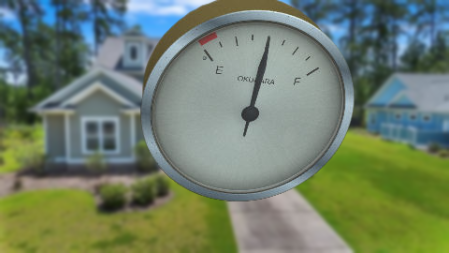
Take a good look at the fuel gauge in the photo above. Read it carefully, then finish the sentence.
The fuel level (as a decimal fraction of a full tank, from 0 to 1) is 0.5
